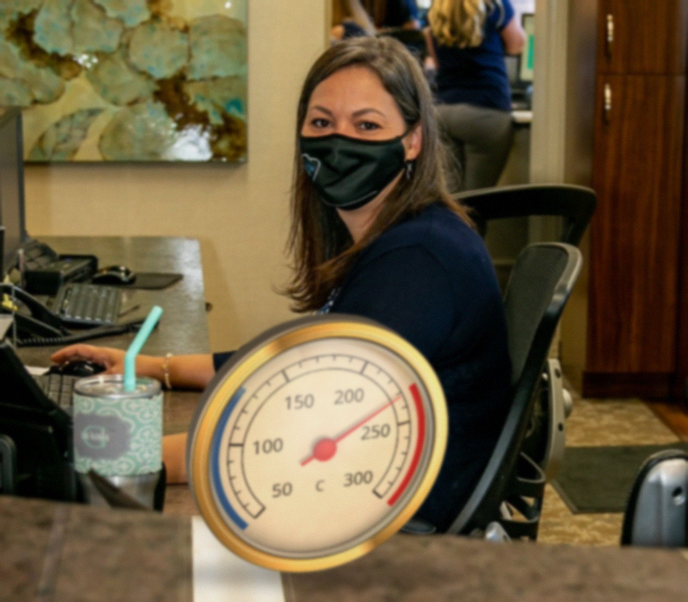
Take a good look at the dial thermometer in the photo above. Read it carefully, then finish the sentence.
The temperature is 230 °C
